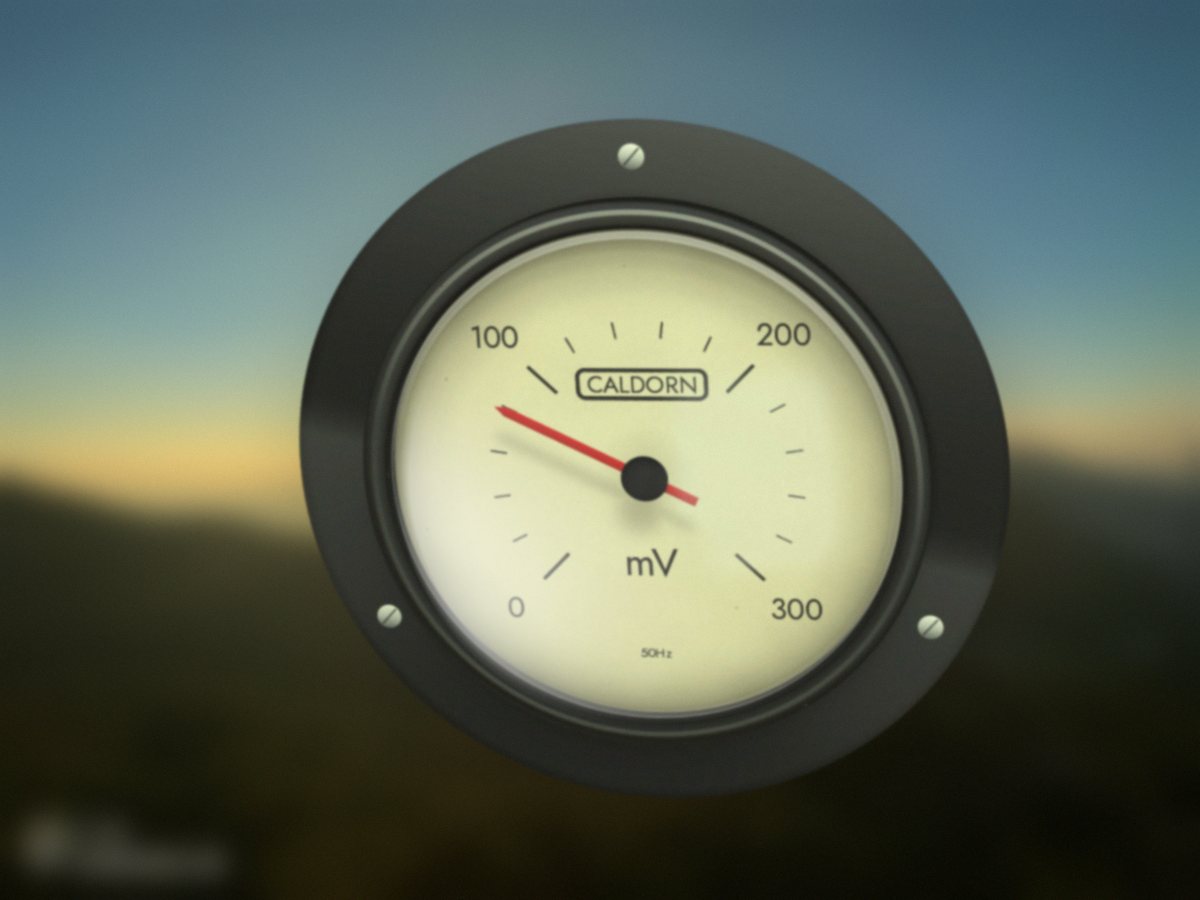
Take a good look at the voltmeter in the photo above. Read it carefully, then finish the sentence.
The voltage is 80 mV
